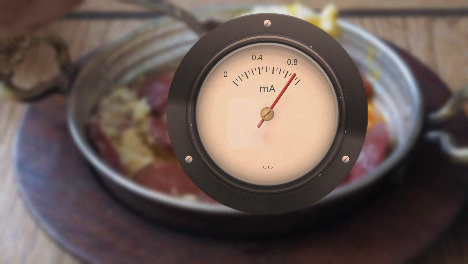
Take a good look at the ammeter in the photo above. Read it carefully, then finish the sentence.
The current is 0.9 mA
